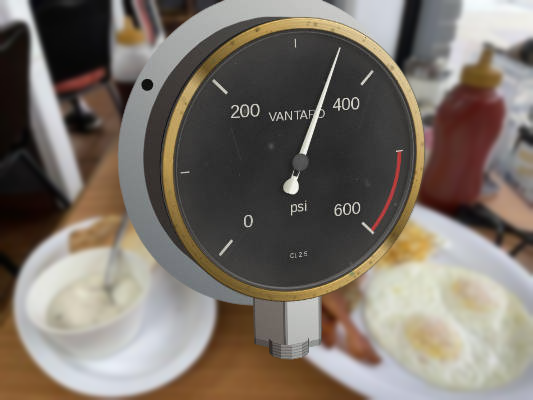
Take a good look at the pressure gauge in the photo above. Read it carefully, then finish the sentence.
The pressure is 350 psi
